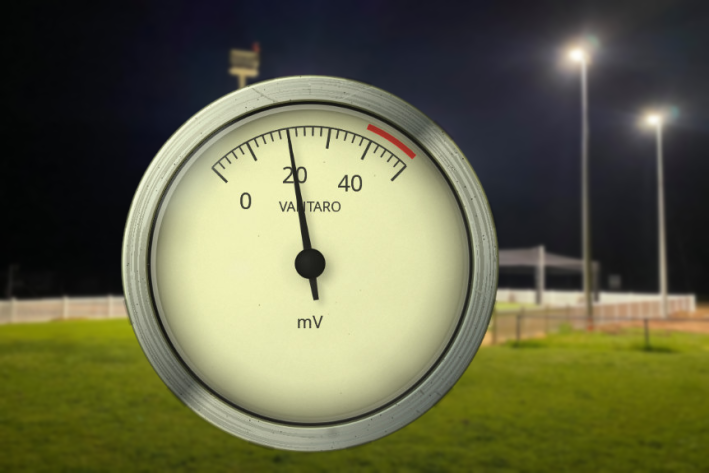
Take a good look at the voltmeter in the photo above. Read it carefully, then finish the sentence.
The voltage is 20 mV
